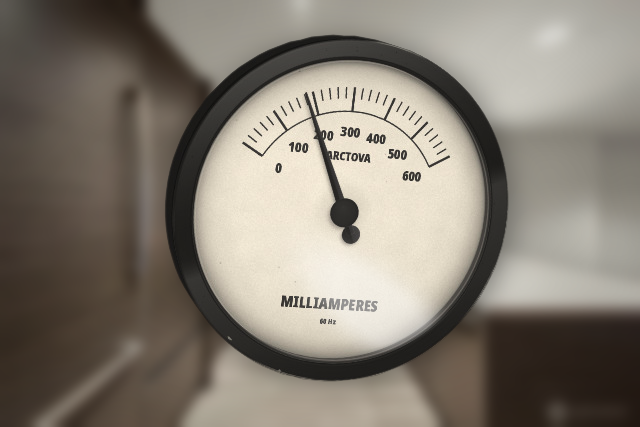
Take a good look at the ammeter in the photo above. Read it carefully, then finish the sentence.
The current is 180 mA
